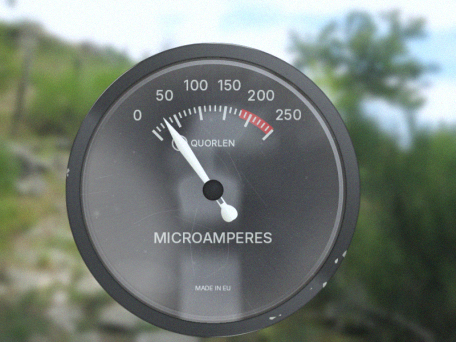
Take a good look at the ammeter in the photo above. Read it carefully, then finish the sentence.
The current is 30 µA
